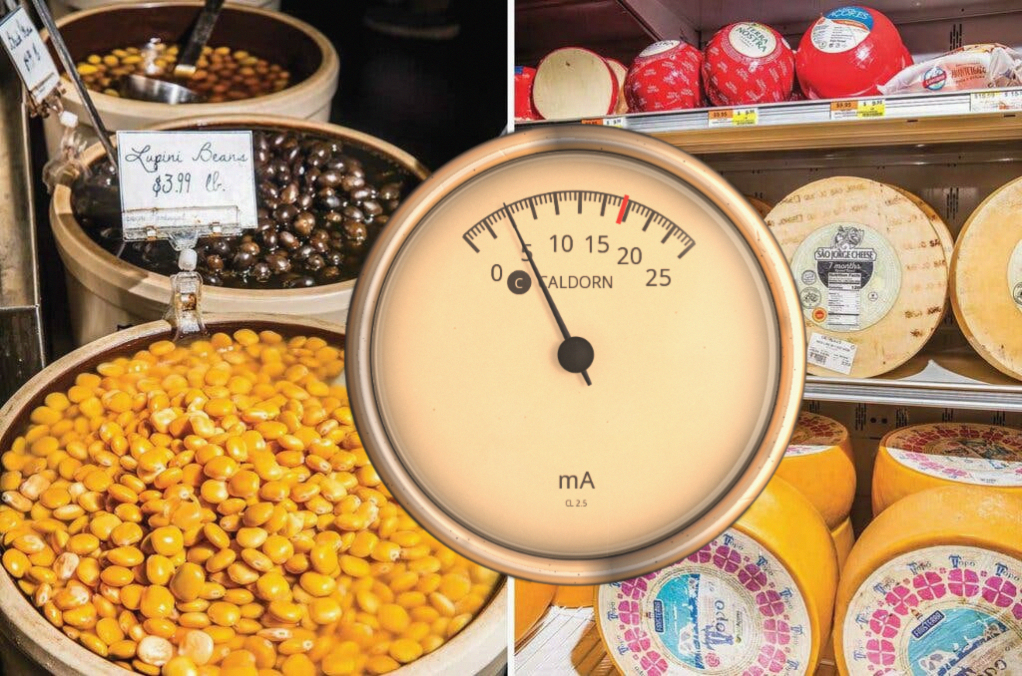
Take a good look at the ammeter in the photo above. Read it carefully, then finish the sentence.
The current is 5 mA
